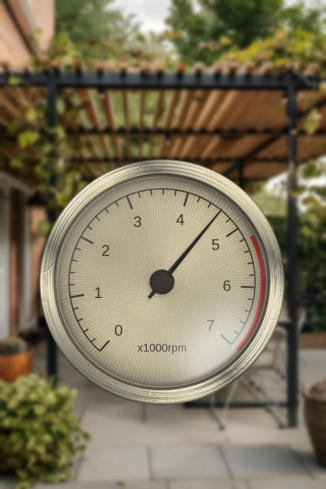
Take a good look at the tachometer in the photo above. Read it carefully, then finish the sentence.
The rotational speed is 4600 rpm
